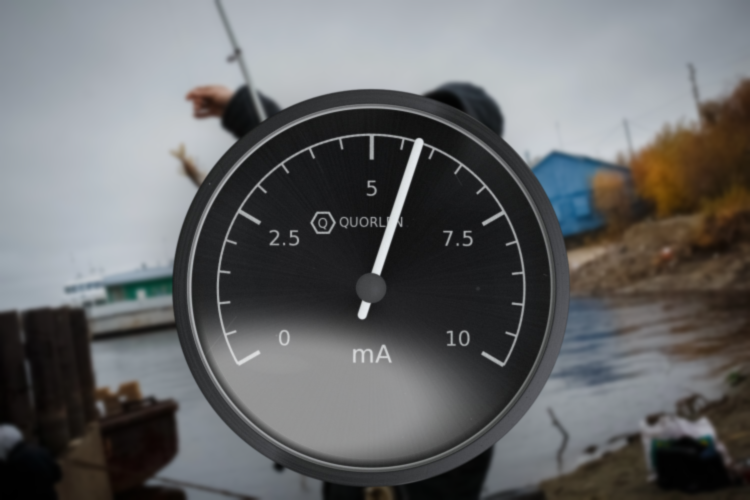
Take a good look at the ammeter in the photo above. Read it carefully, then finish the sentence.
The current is 5.75 mA
